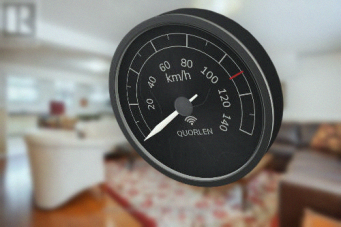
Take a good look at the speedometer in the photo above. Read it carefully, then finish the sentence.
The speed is 0 km/h
